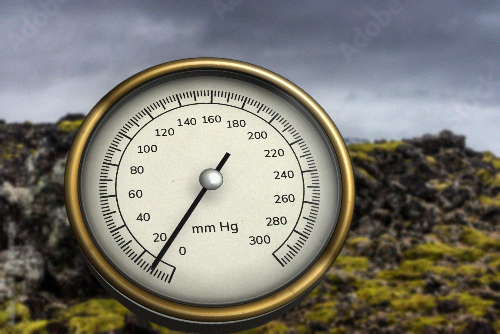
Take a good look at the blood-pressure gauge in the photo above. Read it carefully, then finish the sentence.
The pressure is 10 mmHg
